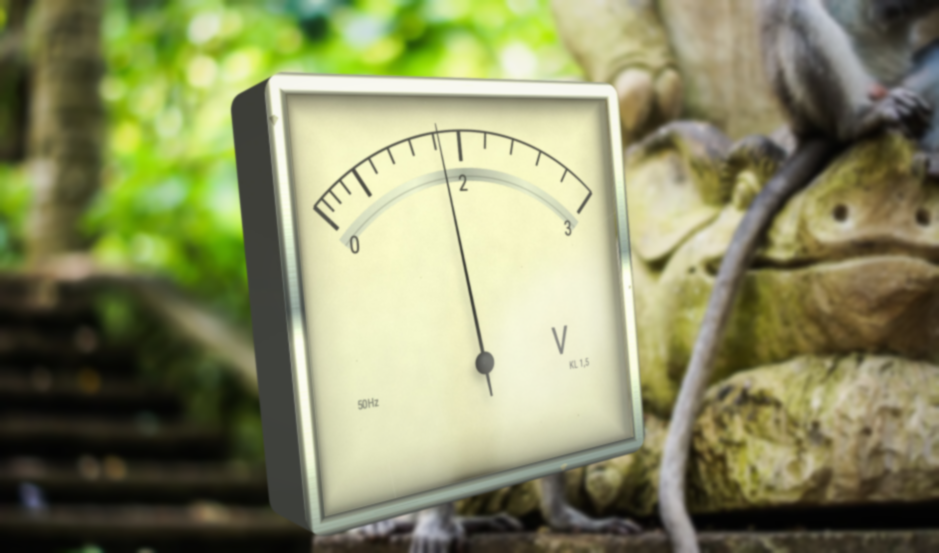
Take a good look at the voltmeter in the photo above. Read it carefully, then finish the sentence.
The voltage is 1.8 V
